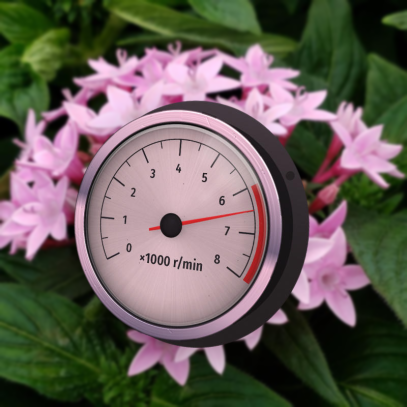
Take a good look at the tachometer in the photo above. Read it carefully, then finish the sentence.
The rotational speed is 6500 rpm
